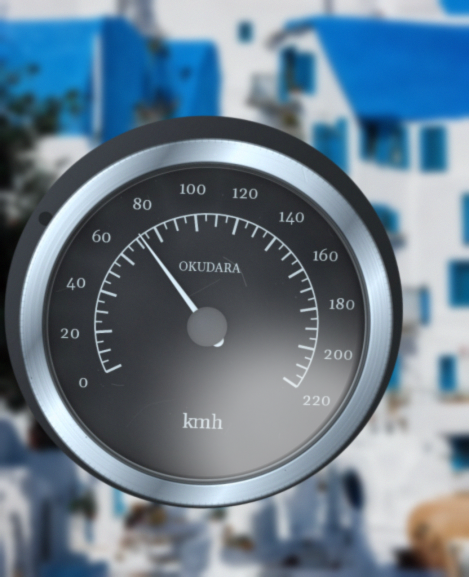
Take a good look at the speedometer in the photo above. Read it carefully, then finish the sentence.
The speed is 72.5 km/h
